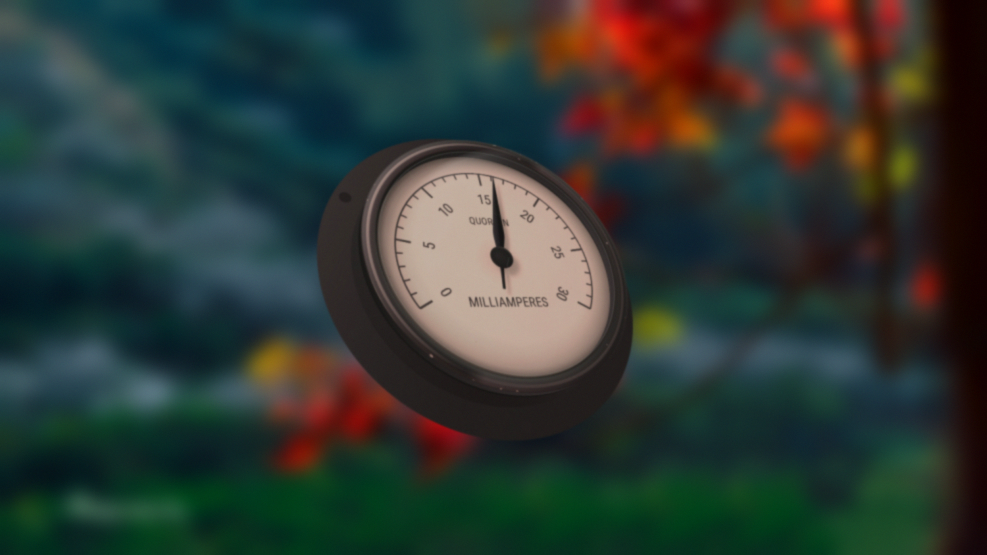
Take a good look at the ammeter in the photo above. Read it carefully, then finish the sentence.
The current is 16 mA
